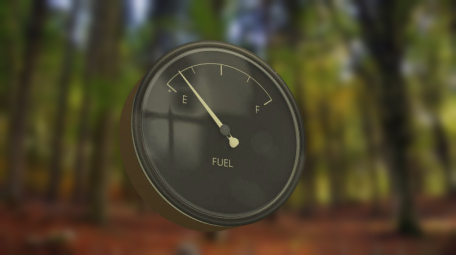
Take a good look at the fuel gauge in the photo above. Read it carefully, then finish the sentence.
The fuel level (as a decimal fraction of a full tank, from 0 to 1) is 0.125
